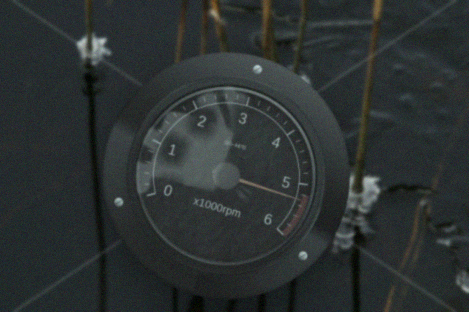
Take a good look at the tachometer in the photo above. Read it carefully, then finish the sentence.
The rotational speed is 5300 rpm
